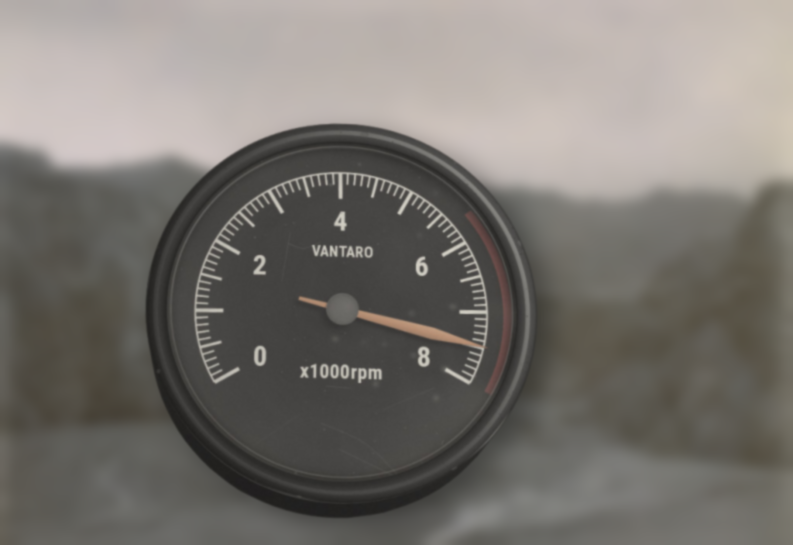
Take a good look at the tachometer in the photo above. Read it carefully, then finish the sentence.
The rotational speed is 7500 rpm
